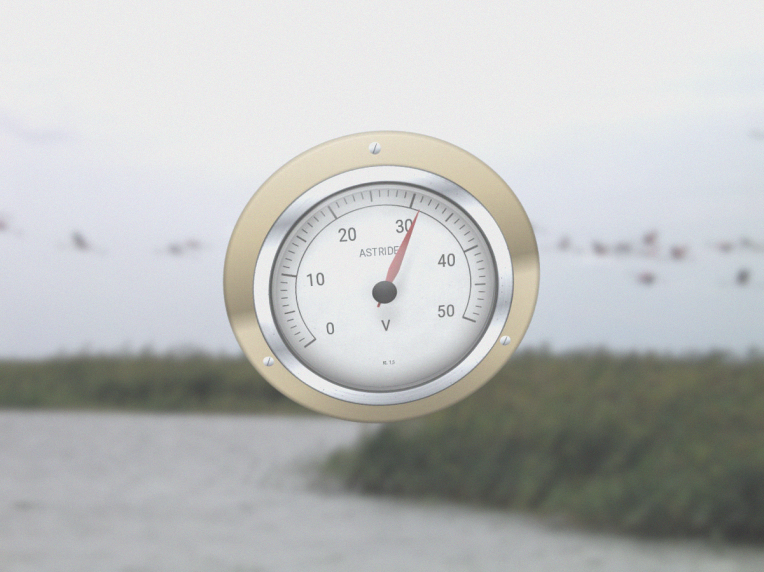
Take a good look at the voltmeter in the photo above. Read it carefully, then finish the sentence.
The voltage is 31 V
